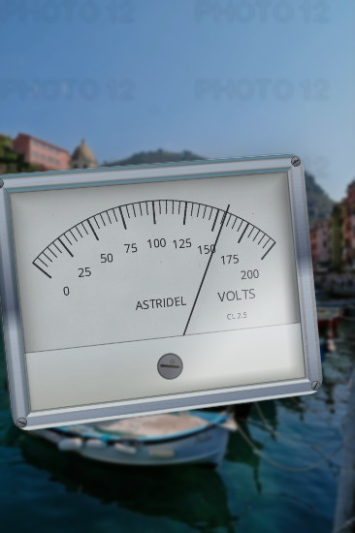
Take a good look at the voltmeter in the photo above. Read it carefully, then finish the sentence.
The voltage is 155 V
